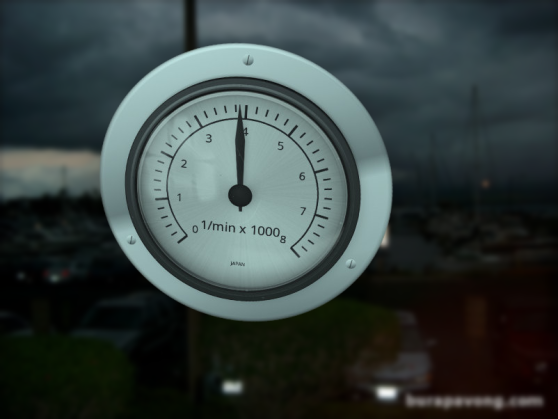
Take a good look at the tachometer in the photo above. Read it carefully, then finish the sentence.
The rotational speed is 3900 rpm
